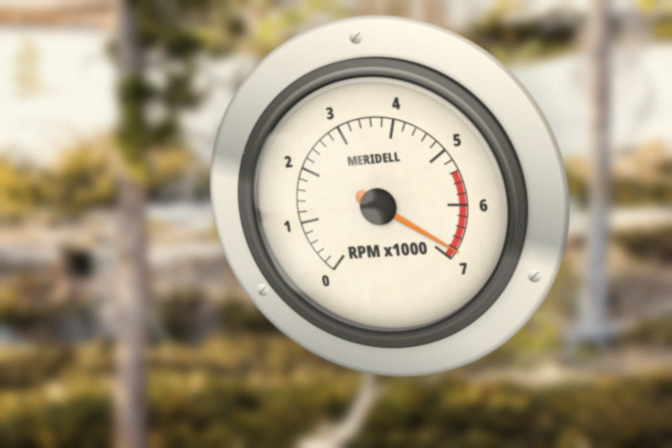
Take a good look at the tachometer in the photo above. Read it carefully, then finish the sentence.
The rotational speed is 6800 rpm
